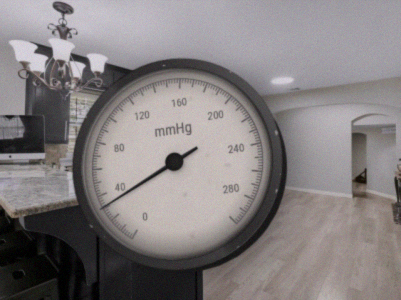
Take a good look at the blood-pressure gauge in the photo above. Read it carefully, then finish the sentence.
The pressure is 30 mmHg
